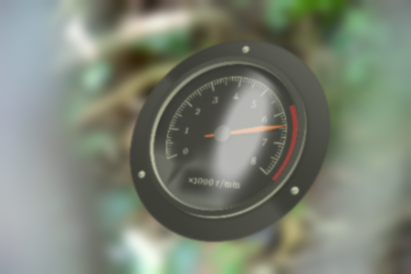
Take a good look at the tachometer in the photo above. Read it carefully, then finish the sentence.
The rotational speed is 6500 rpm
